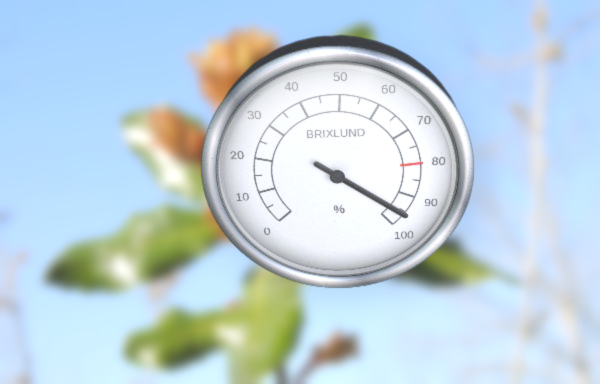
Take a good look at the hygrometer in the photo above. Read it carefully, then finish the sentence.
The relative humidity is 95 %
